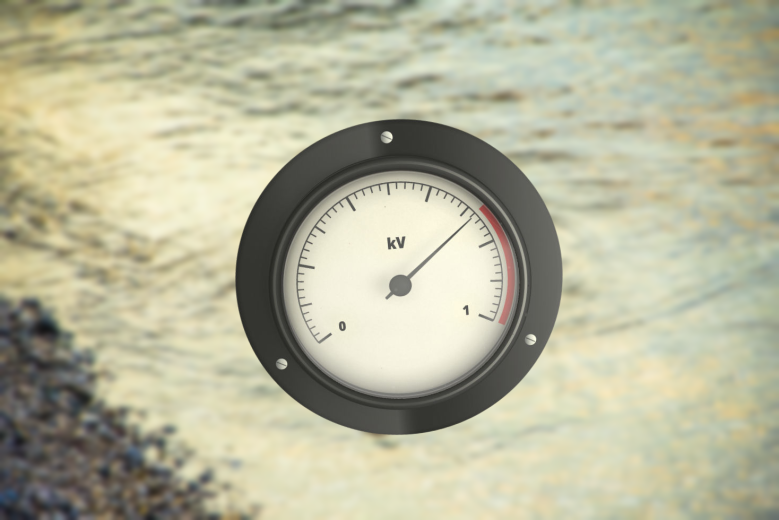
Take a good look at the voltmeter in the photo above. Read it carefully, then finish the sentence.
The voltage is 0.72 kV
